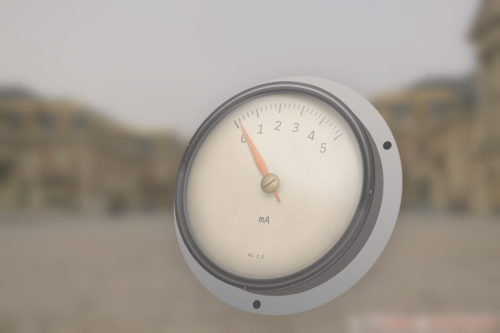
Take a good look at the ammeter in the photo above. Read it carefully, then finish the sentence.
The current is 0.2 mA
